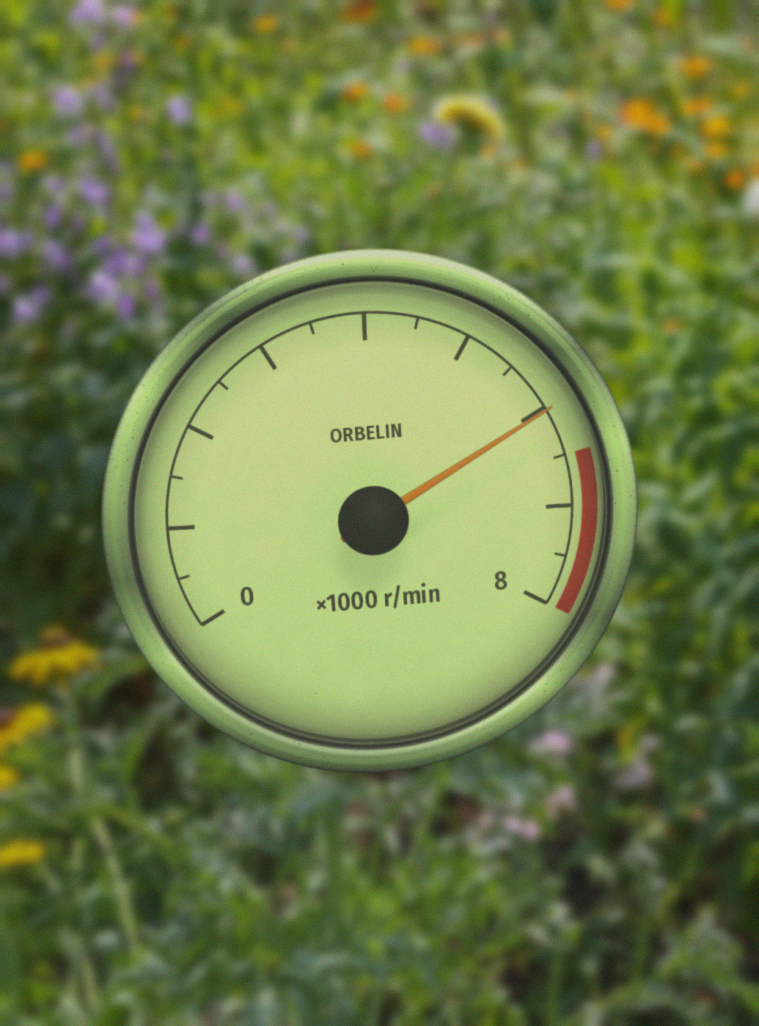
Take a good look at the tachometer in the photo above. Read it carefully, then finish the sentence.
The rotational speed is 6000 rpm
